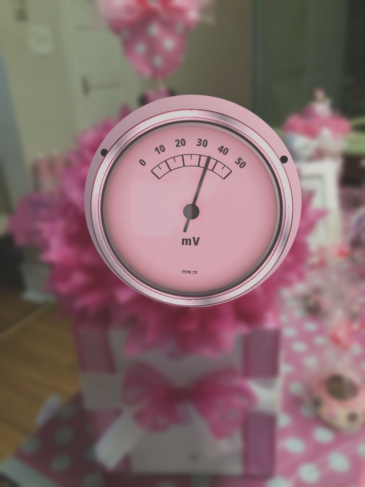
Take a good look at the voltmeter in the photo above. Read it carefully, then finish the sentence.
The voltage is 35 mV
